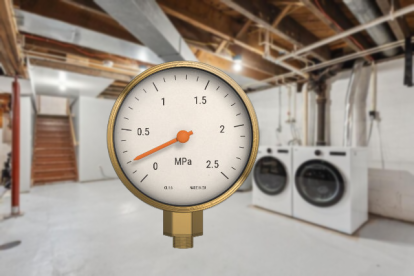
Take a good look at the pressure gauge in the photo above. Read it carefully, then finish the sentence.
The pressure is 0.2 MPa
